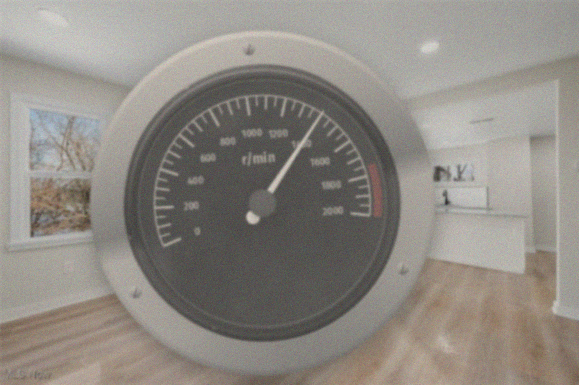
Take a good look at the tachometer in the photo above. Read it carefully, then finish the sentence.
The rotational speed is 1400 rpm
